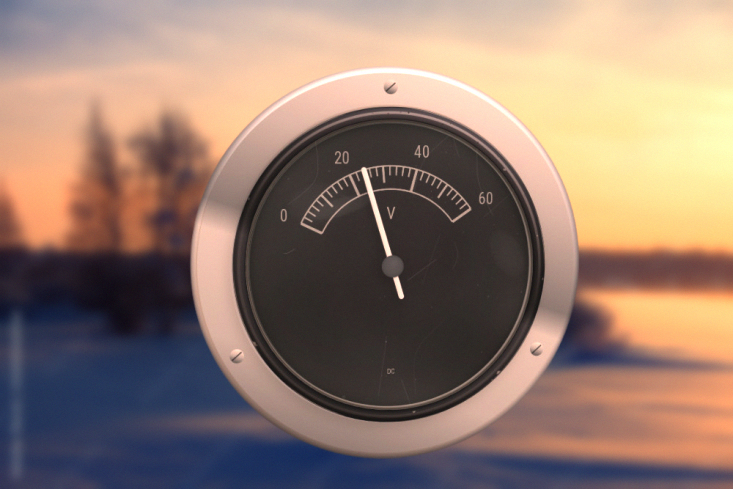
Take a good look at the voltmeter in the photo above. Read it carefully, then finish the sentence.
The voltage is 24 V
